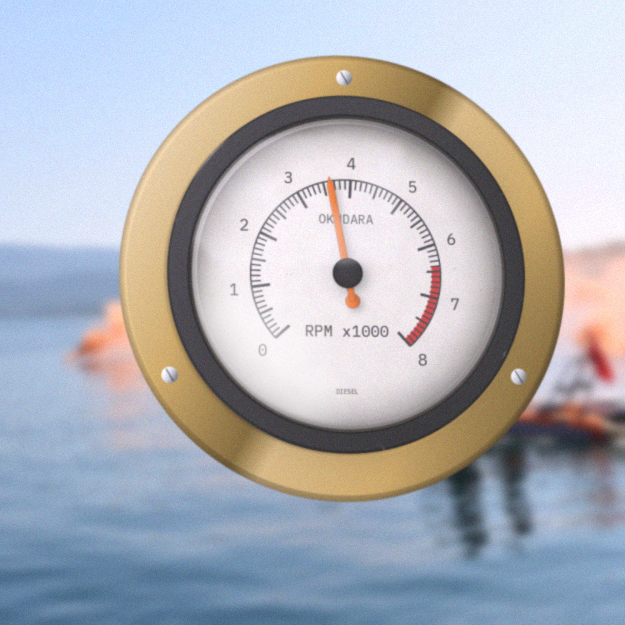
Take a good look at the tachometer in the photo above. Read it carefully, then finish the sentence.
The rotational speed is 3600 rpm
